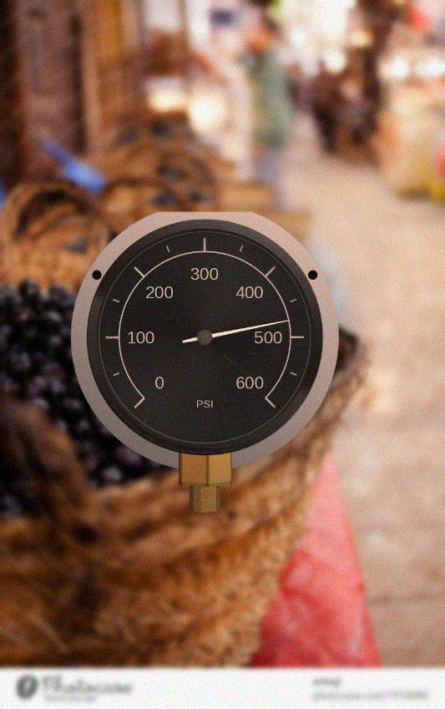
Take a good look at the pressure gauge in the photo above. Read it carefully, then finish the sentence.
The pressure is 475 psi
